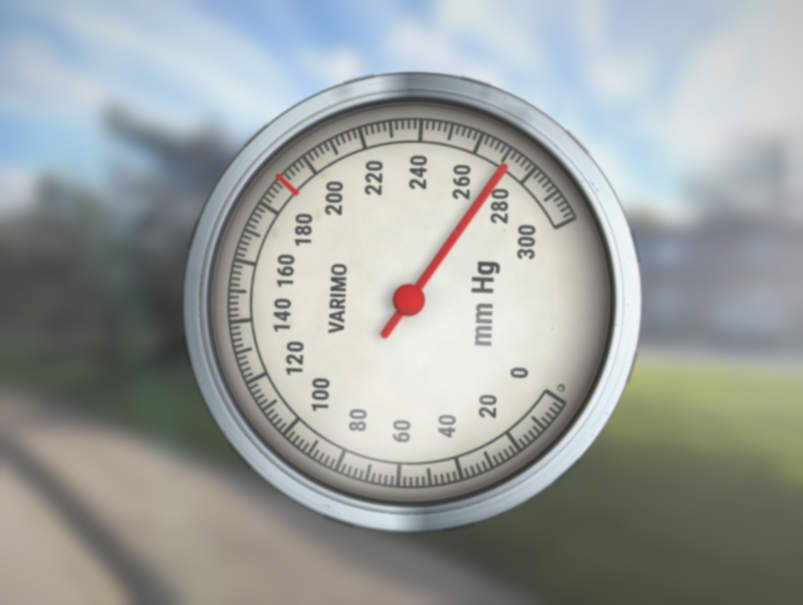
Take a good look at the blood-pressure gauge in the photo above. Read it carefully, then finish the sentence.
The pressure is 272 mmHg
